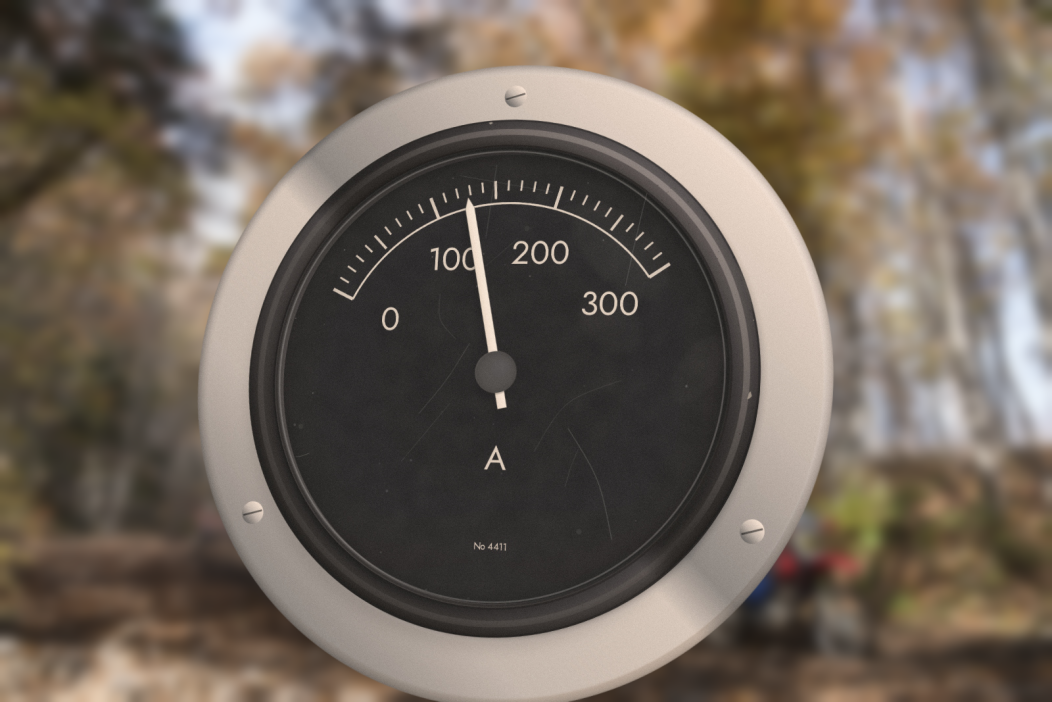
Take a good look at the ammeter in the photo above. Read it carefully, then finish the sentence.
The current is 130 A
